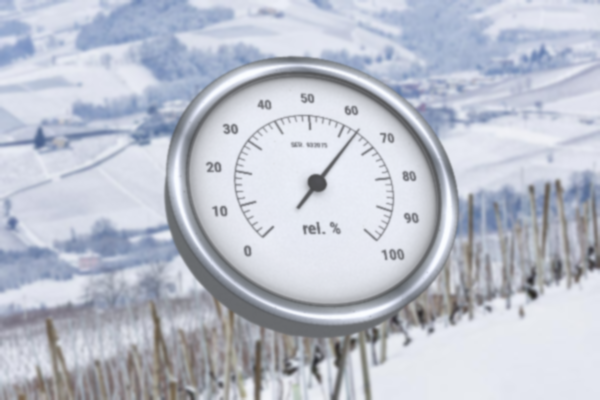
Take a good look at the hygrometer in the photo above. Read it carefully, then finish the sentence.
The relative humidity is 64 %
